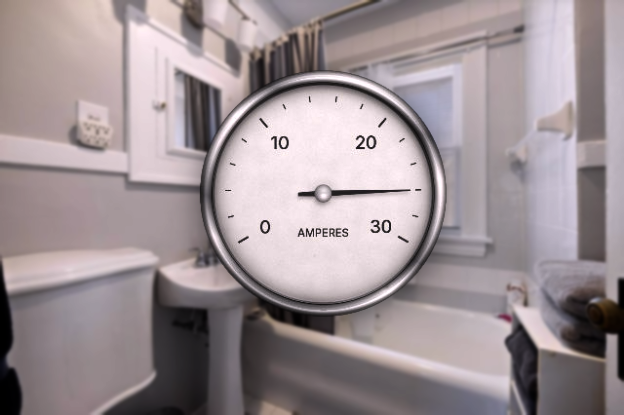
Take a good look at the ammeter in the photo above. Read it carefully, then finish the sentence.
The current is 26 A
